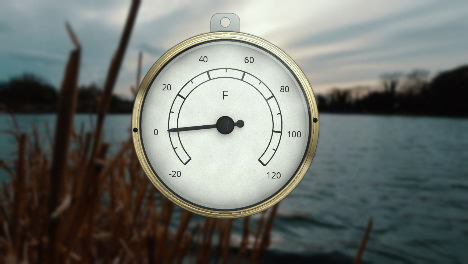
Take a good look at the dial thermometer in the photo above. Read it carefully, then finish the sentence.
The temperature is 0 °F
